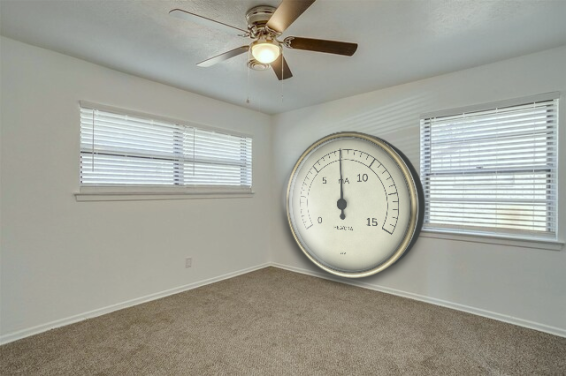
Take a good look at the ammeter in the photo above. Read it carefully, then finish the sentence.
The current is 7.5 mA
